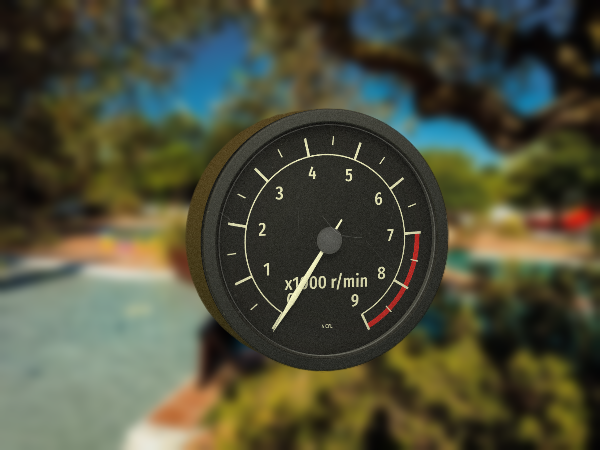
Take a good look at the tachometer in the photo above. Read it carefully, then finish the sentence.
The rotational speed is 0 rpm
